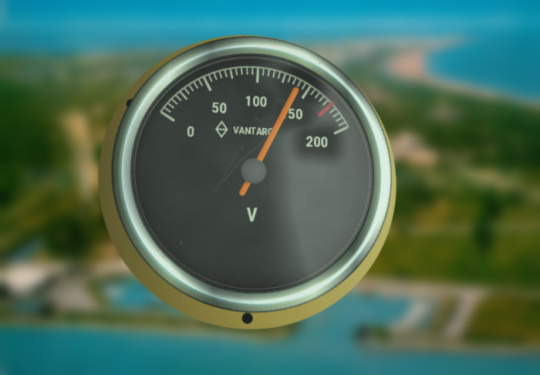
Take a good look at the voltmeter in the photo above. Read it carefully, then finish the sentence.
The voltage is 140 V
